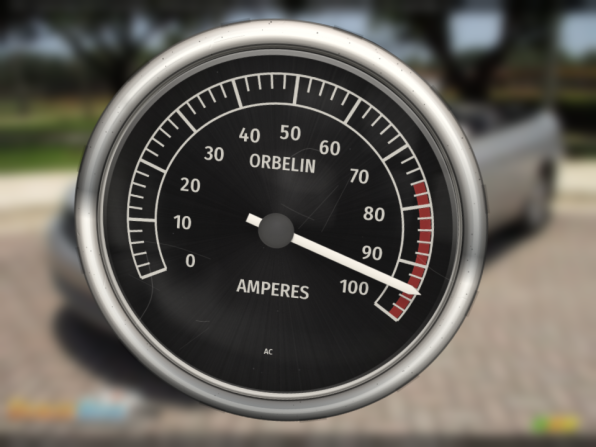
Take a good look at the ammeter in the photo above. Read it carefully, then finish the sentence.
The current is 94 A
